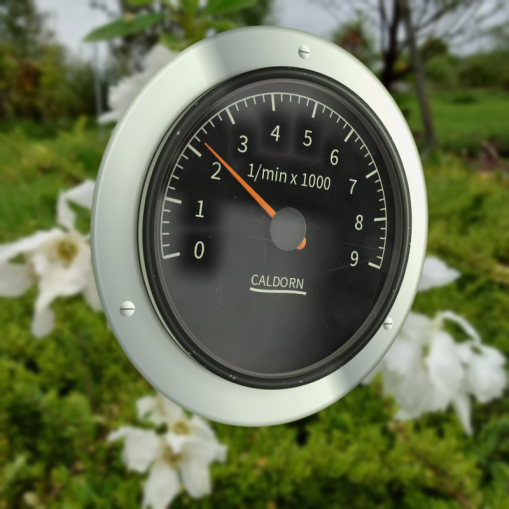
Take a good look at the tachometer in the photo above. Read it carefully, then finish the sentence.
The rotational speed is 2200 rpm
